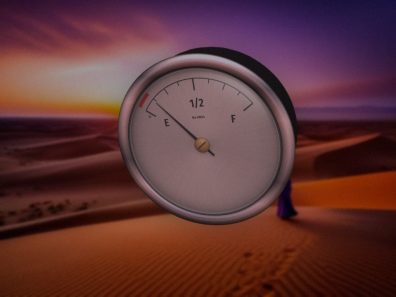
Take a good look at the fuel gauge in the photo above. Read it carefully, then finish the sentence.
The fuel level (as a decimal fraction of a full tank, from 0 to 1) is 0.125
